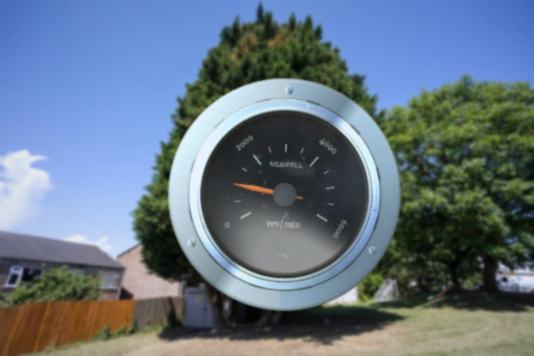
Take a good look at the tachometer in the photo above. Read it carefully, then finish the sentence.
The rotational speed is 1000 rpm
